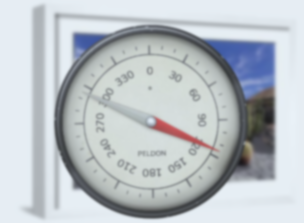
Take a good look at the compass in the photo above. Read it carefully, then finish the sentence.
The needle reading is 115 °
